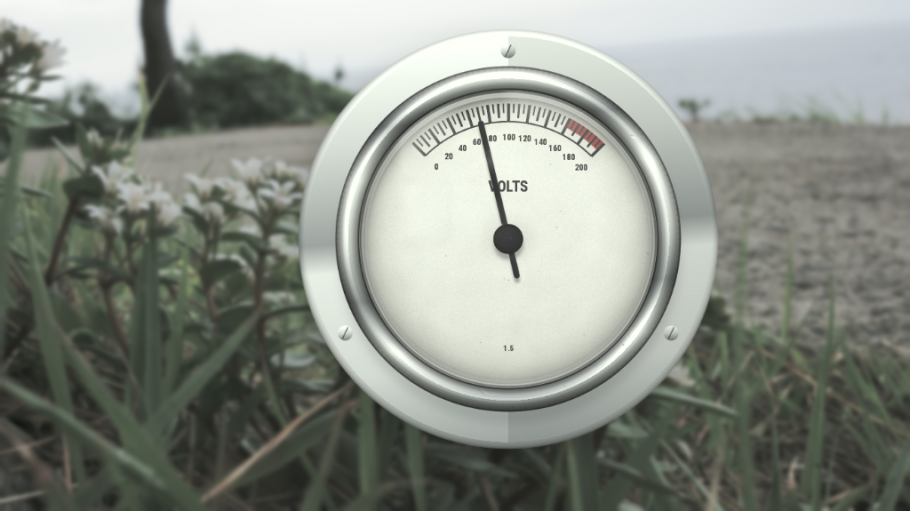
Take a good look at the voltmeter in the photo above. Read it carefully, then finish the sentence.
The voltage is 70 V
